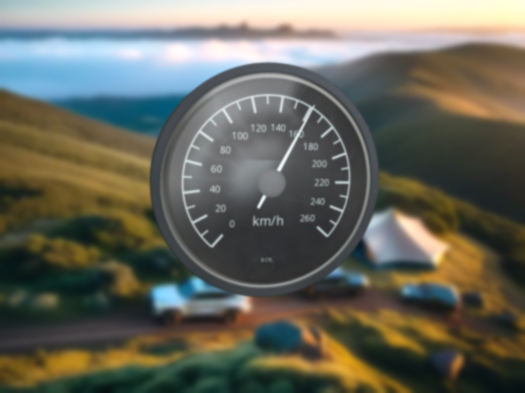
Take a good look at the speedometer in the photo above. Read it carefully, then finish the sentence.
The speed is 160 km/h
